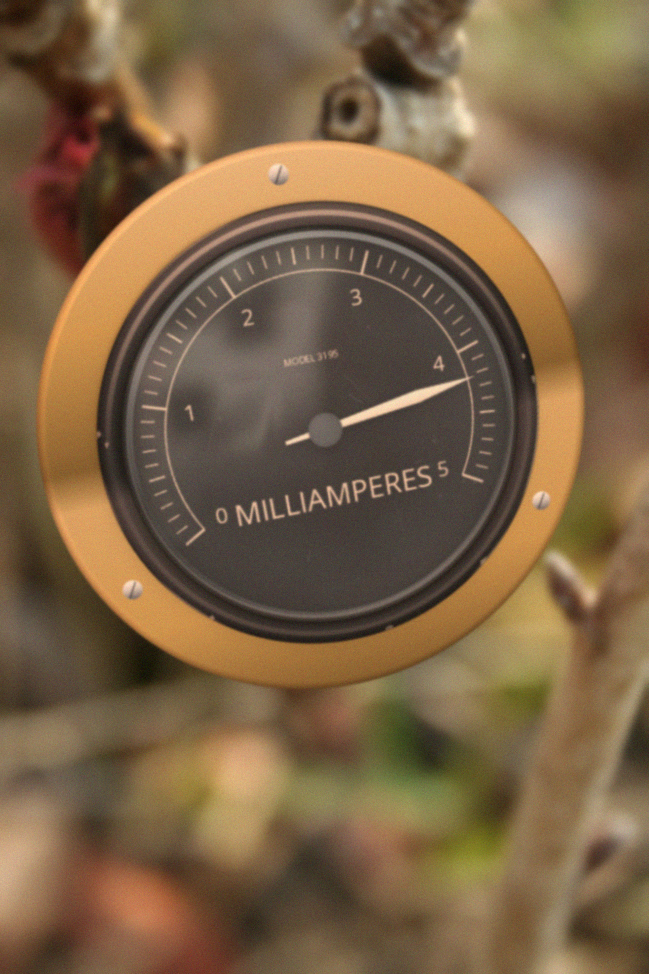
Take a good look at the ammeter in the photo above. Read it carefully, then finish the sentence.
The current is 4.2 mA
